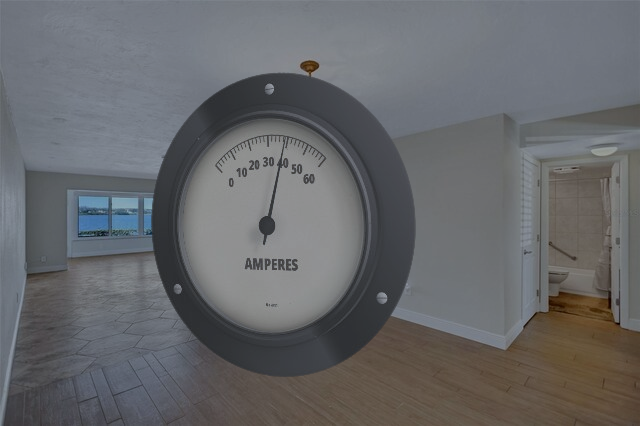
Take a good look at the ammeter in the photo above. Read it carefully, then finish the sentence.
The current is 40 A
